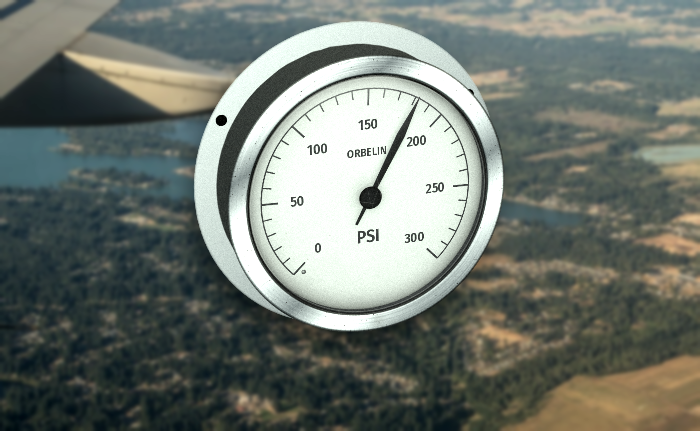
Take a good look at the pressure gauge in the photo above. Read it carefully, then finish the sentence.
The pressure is 180 psi
